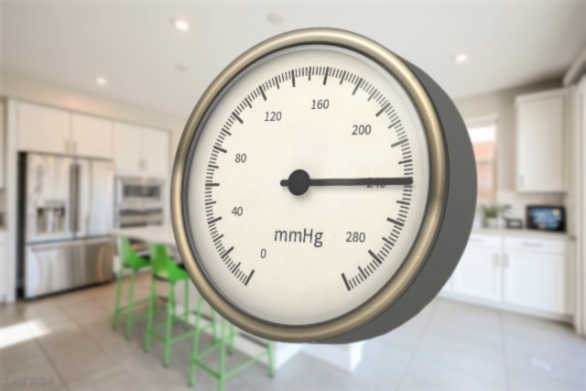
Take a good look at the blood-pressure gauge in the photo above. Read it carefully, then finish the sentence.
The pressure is 240 mmHg
